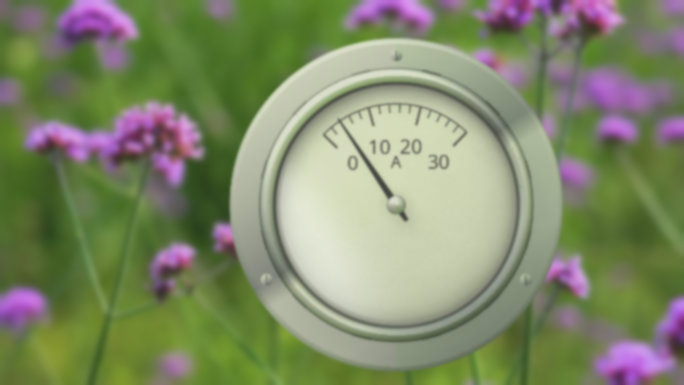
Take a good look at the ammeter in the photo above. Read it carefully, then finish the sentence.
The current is 4 A
